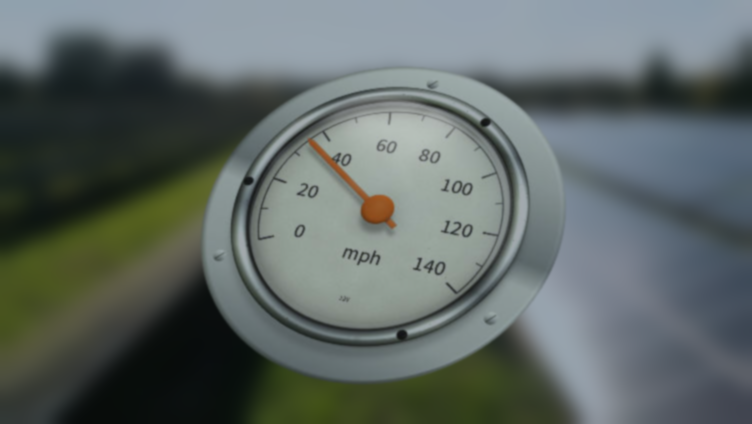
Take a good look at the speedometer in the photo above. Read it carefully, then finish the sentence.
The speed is 35 mph
